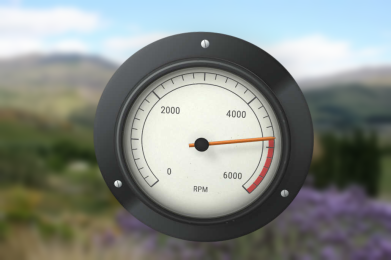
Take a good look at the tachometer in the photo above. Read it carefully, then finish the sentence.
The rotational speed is 4800 rpm
